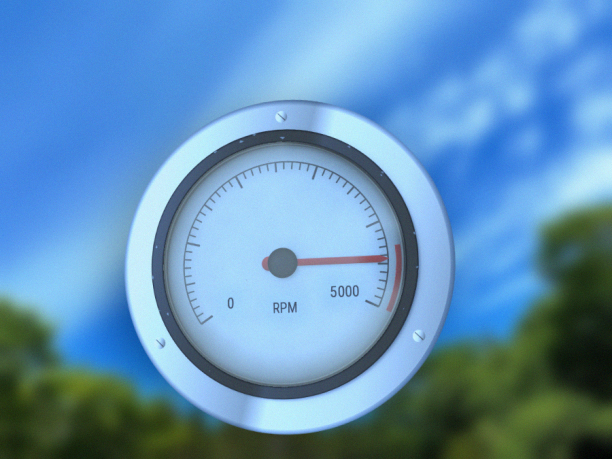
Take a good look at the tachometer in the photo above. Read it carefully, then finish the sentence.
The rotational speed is 4450 rpm
